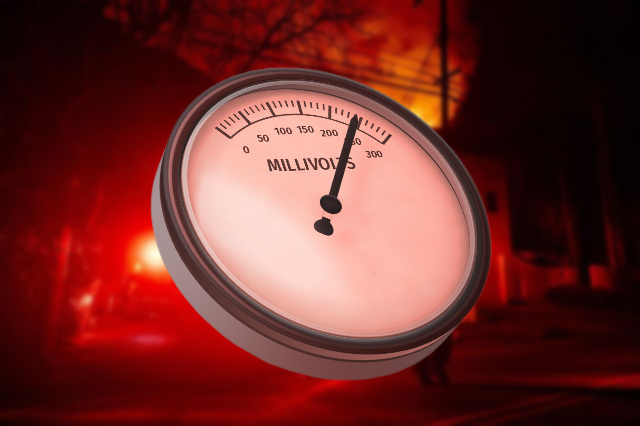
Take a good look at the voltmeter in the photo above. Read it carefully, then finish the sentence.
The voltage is 240 mV
